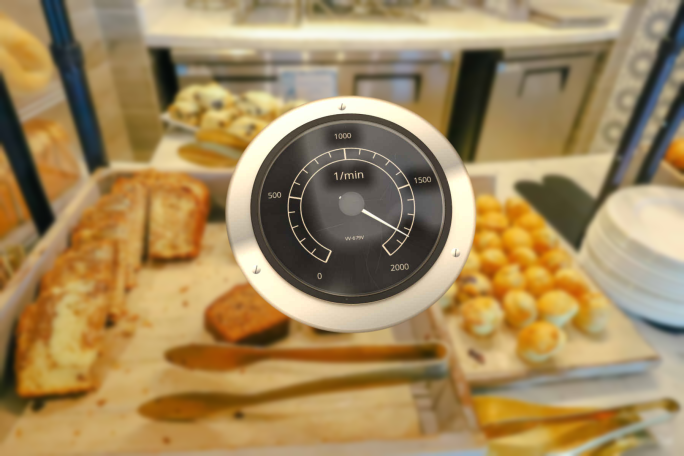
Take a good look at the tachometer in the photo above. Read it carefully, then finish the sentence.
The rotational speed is 1850 rpm
